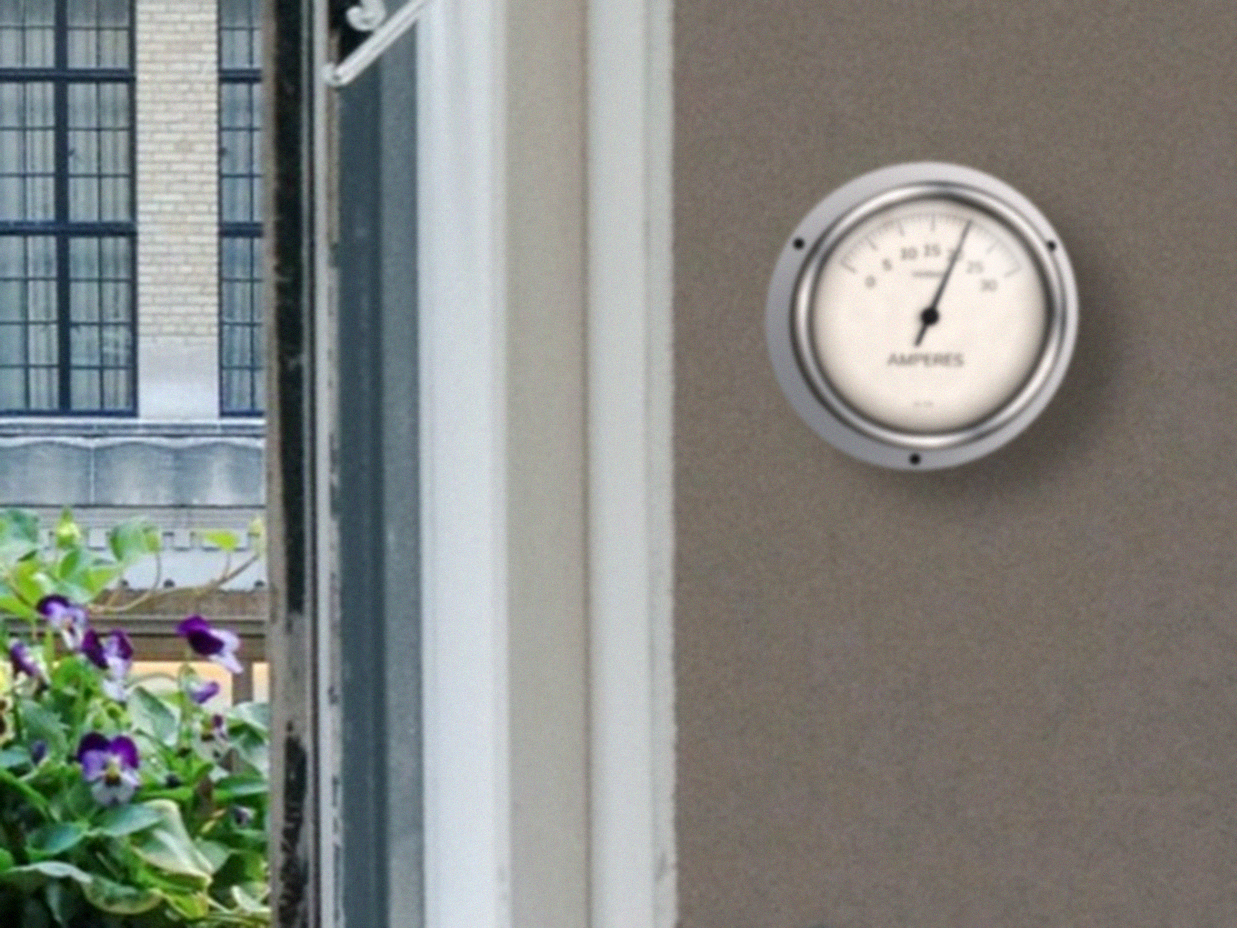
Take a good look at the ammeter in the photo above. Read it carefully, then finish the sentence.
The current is 20 A
